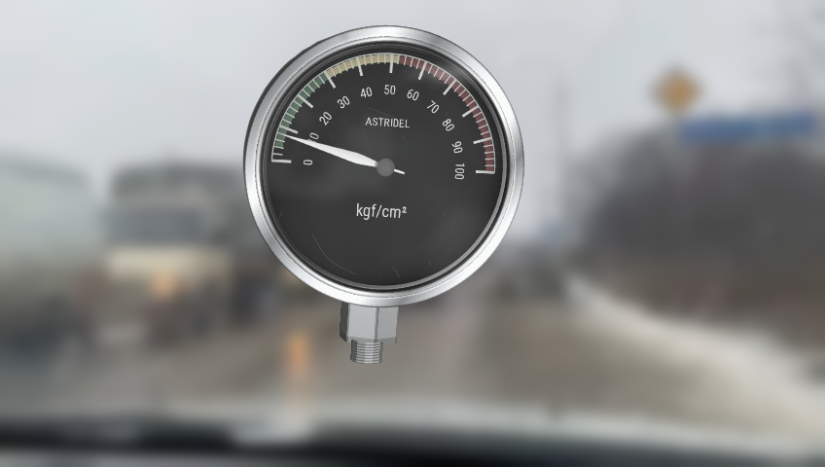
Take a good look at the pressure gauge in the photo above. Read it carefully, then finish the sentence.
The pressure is 8 kg/cm²
